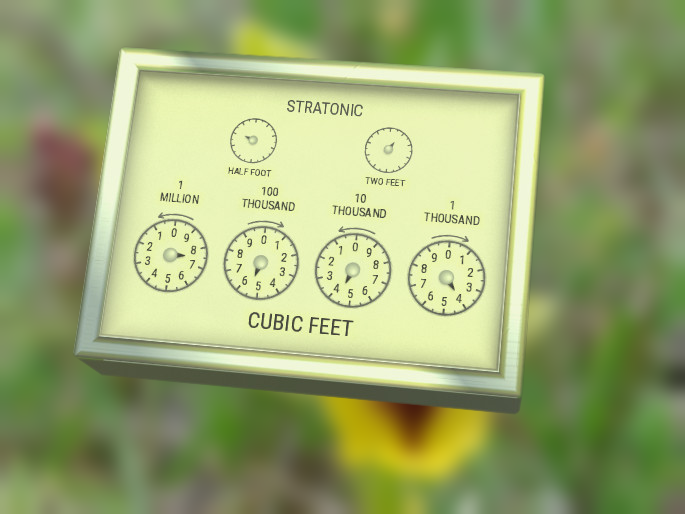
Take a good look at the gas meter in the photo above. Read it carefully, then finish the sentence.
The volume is 754400 ft³
